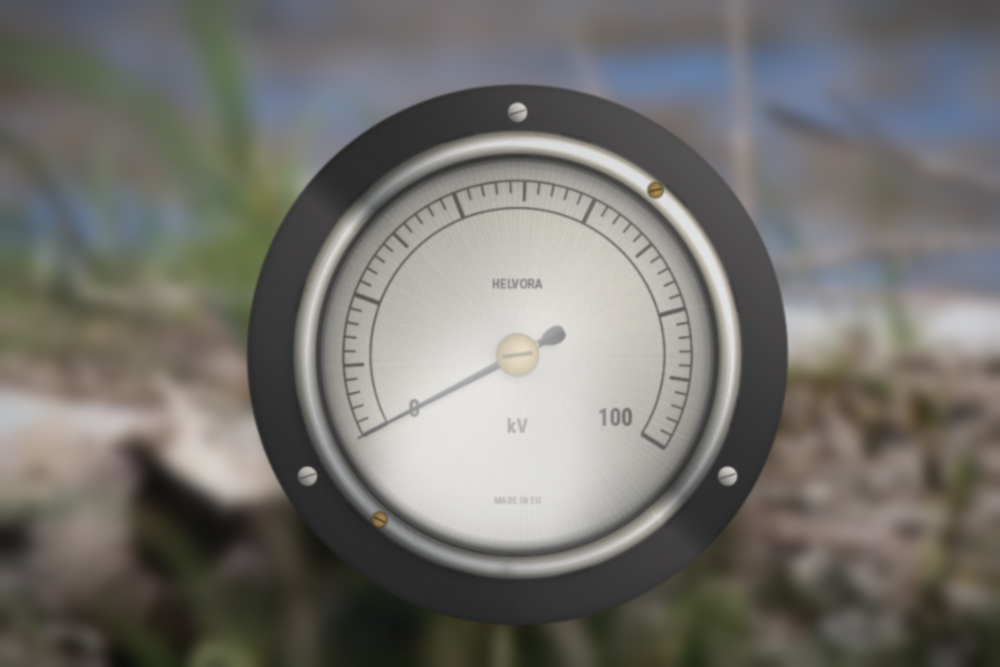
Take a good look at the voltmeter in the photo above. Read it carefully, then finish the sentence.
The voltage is 0 kV
